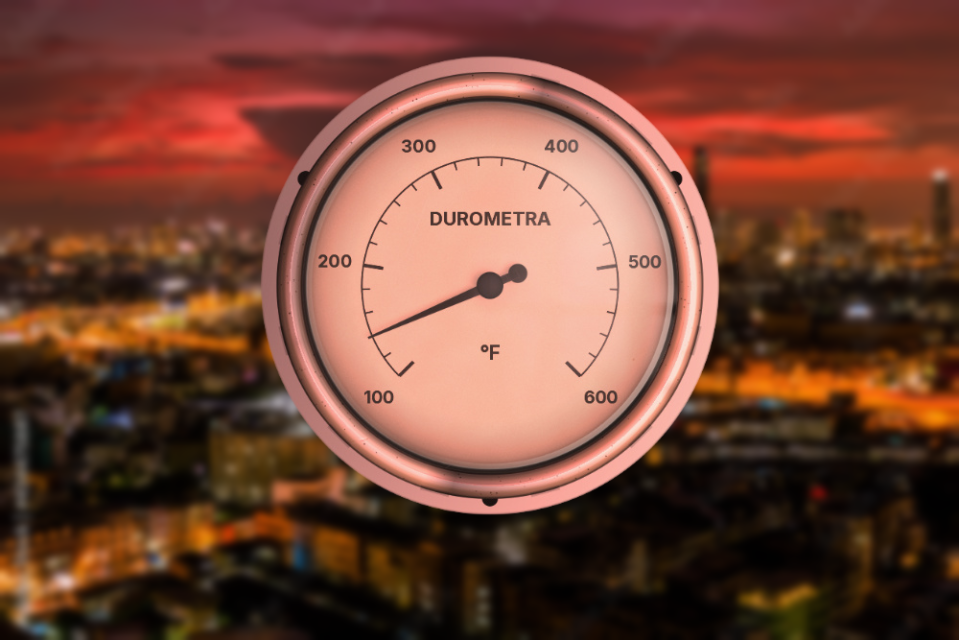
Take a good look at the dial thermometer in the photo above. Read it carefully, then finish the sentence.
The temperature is 140 °F
